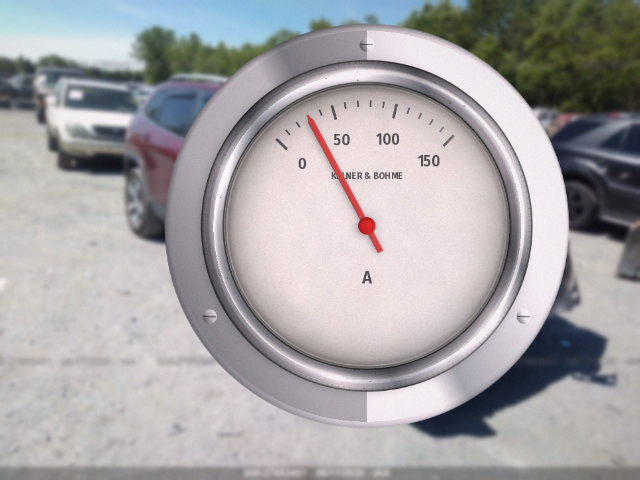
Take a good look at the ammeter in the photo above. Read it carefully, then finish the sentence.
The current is 30 A
